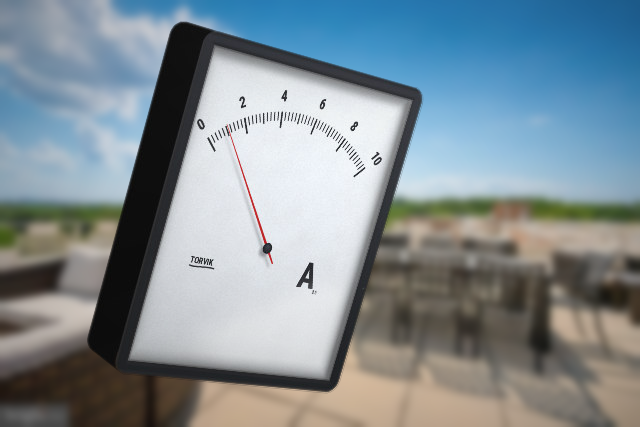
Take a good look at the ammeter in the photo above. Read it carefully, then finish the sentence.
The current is 1 A
